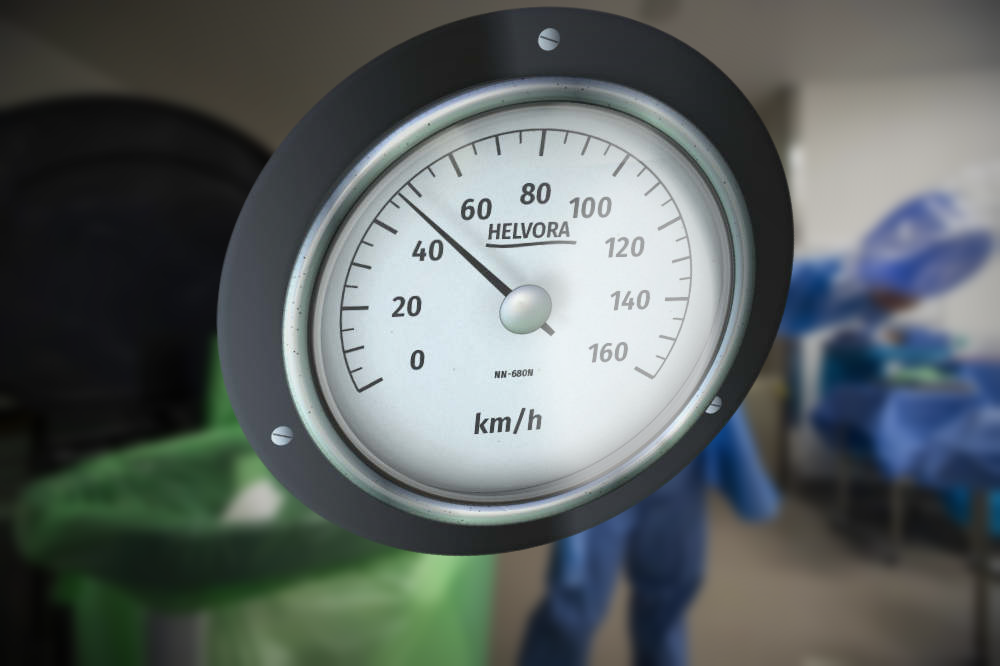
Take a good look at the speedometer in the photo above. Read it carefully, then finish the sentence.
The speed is 47.5 km/h
